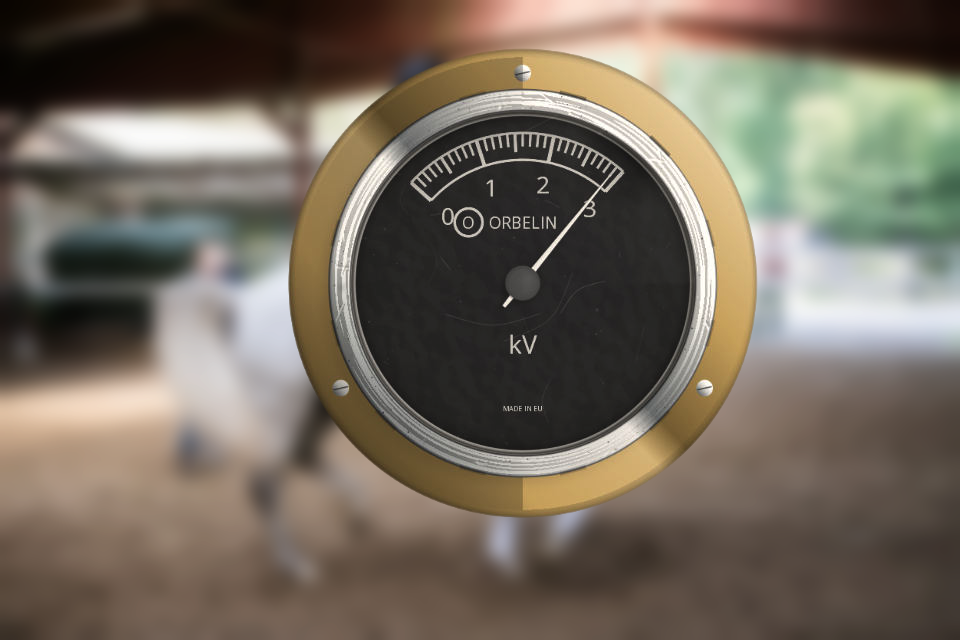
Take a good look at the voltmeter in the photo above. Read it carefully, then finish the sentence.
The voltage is 2.9 kV
